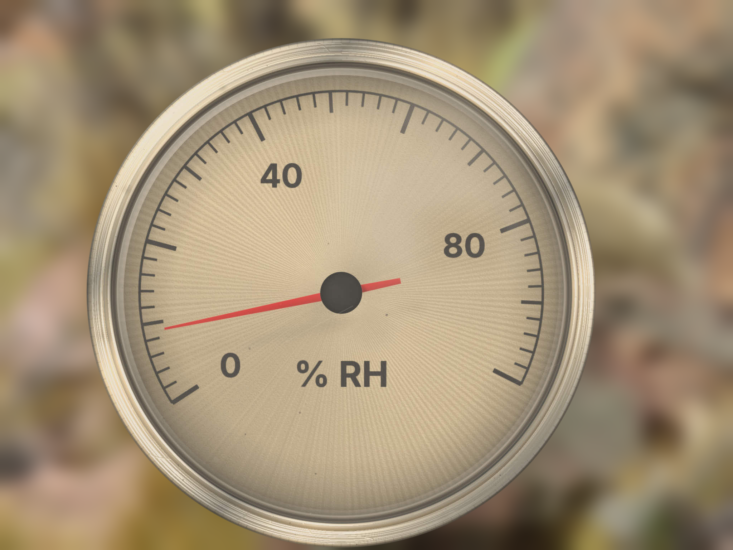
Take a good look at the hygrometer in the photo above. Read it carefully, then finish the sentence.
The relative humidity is 9 %
